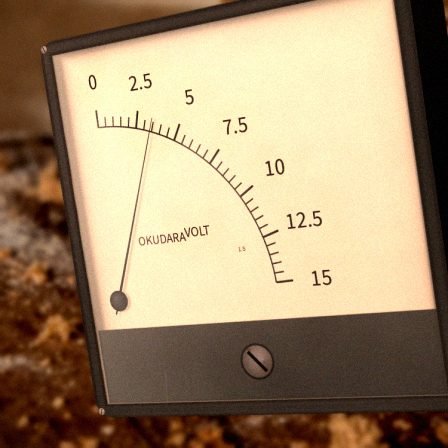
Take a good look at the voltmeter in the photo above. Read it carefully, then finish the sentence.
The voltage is 3.5 V
